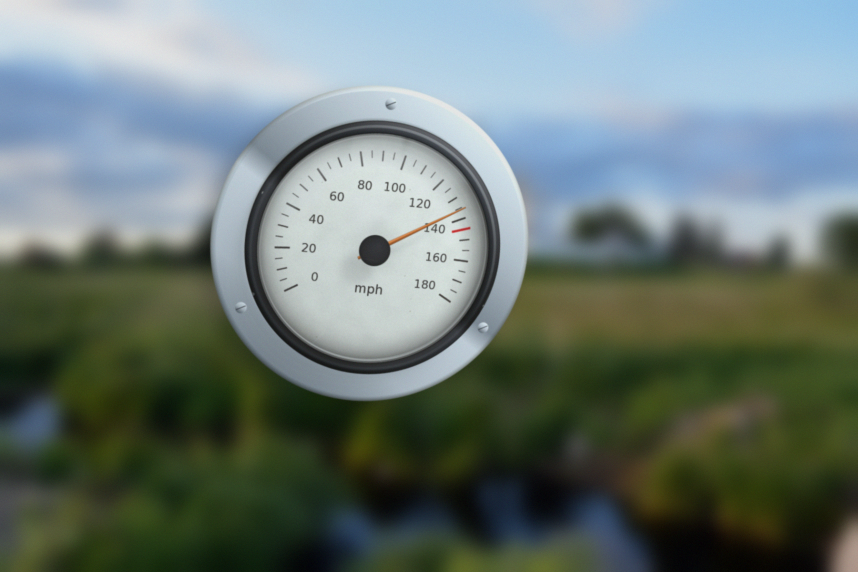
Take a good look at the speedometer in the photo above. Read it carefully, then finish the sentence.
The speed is 135 mph
